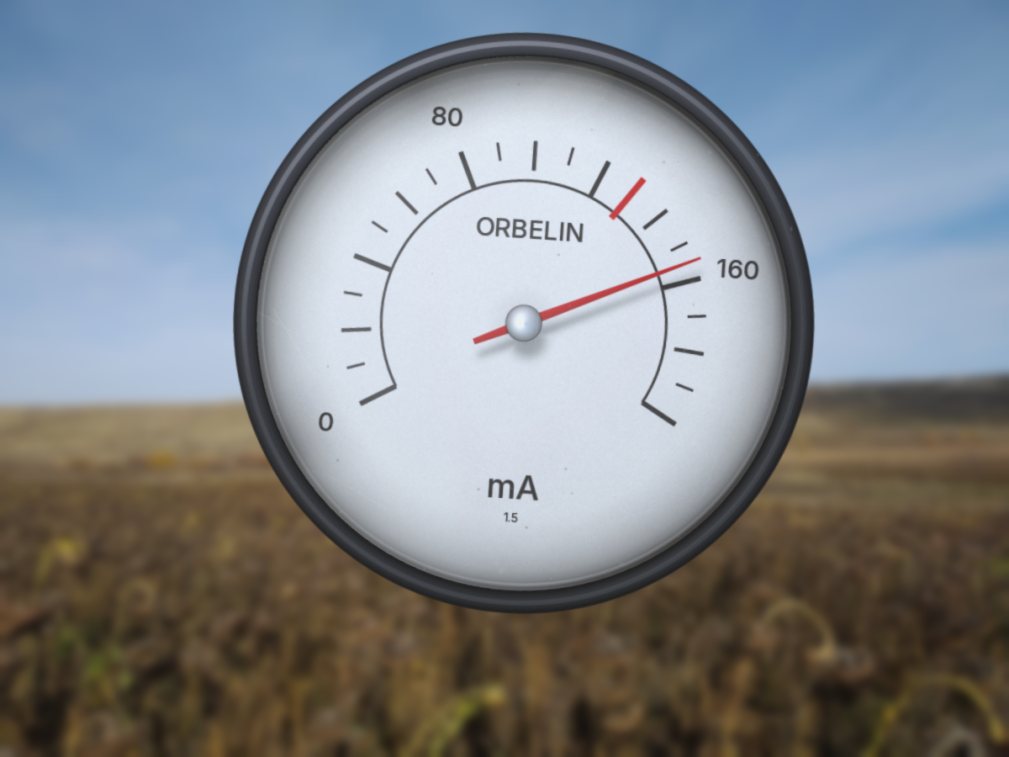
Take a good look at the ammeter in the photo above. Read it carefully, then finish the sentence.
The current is 155 mA
